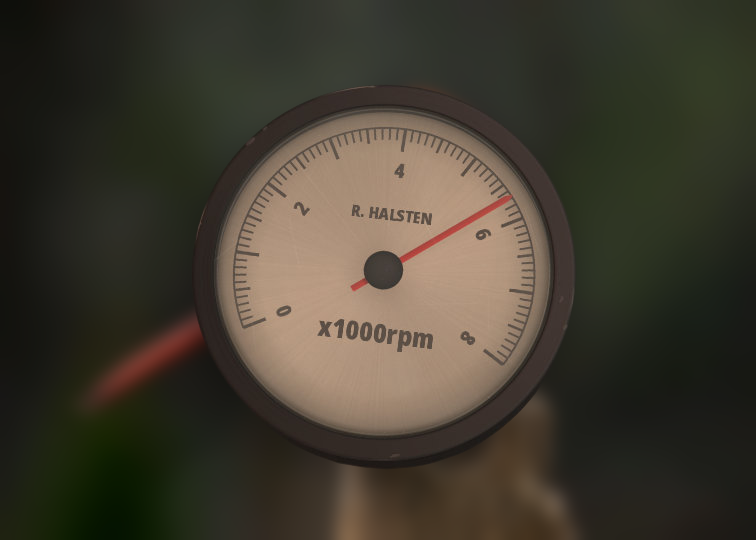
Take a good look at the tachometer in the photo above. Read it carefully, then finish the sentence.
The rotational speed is 5700 rpm
